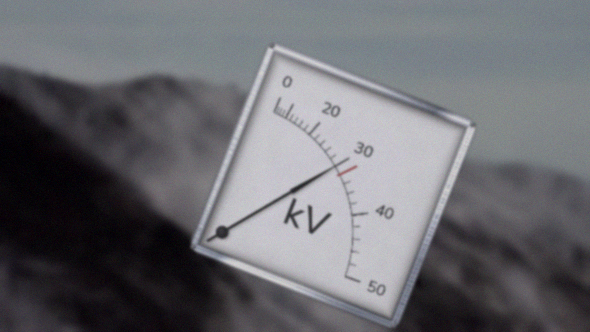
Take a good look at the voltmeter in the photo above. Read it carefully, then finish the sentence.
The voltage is 30 kV
